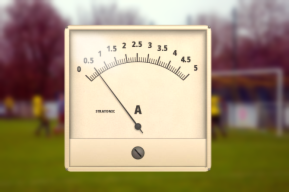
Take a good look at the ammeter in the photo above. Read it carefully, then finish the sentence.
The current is 0.5 A
